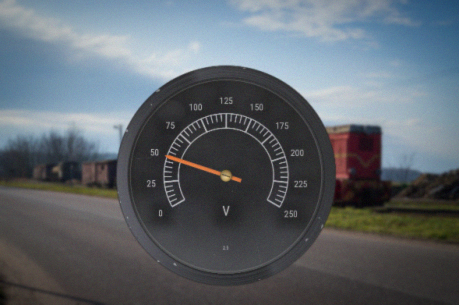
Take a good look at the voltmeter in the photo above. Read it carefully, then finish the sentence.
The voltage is 50 V
